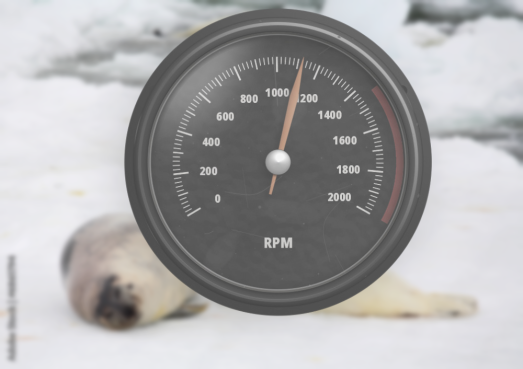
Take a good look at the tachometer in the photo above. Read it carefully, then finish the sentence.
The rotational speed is 1120 rpm
